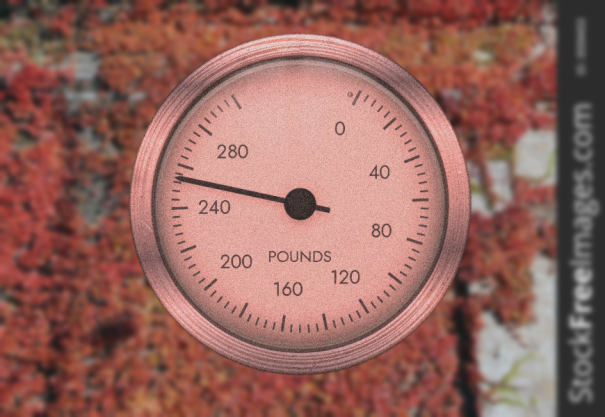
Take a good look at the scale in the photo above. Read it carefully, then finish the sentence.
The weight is 254 lb
